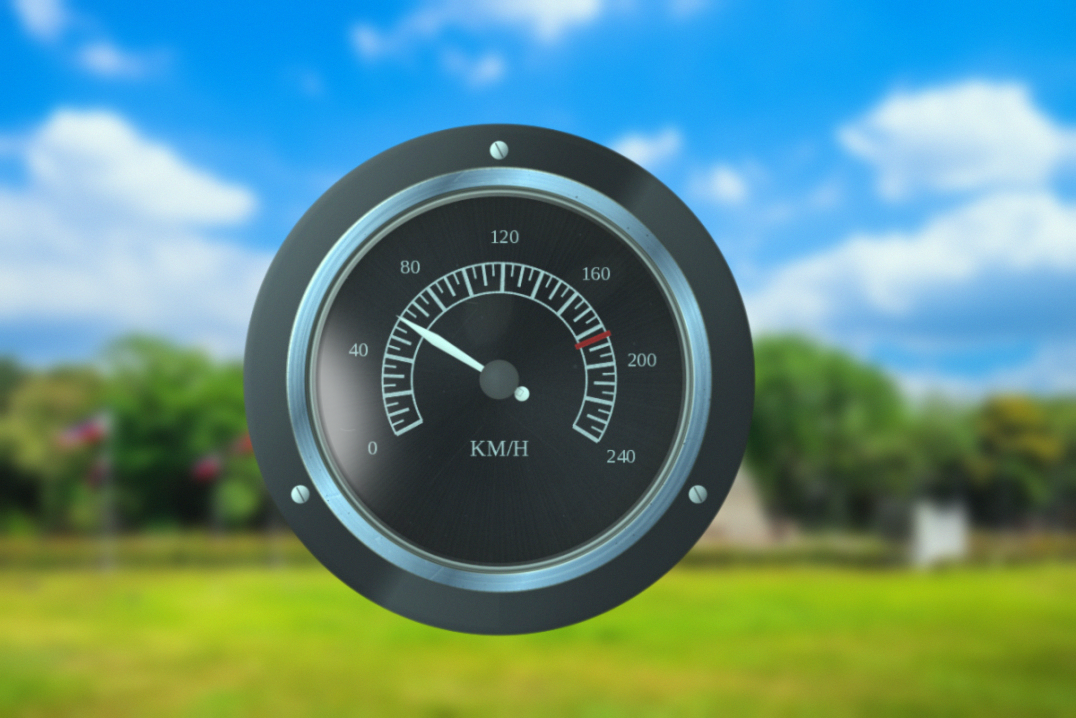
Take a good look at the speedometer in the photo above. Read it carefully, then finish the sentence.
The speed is 60 km/h
